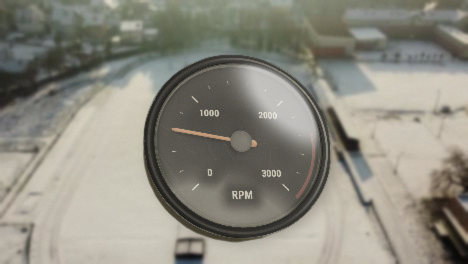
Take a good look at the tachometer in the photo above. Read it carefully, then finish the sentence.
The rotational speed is 600 rpm
